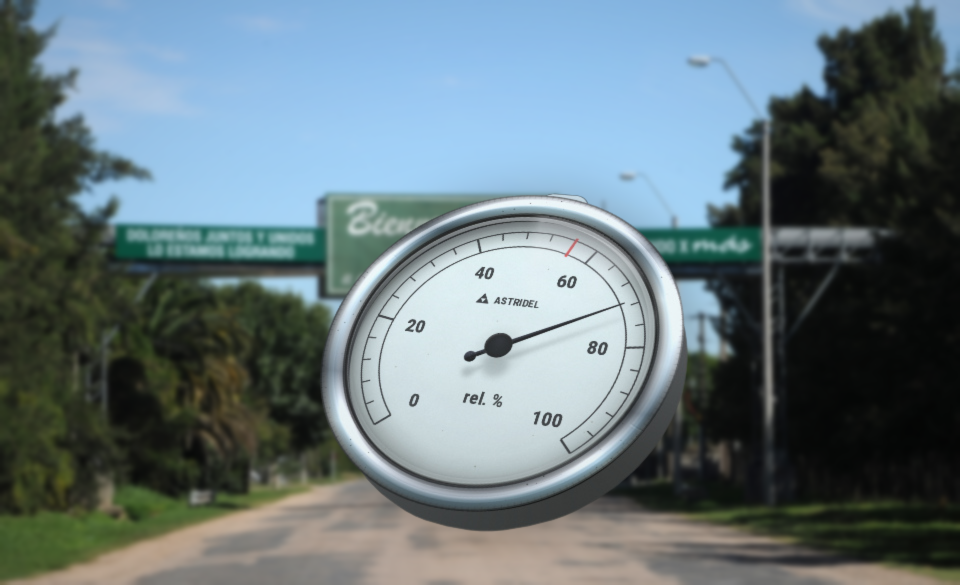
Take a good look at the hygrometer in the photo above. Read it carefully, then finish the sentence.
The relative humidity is 72 %
